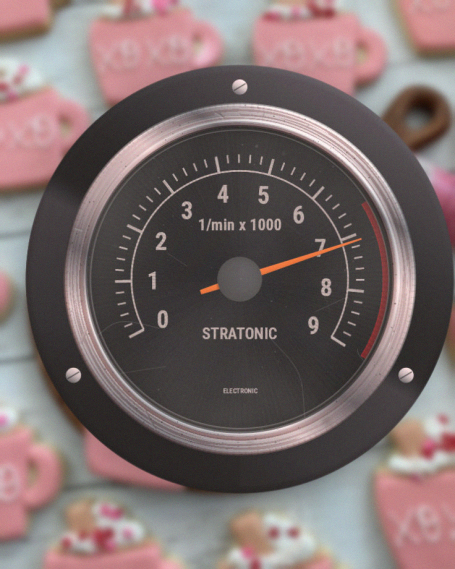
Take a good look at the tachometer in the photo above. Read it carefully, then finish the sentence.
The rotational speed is 7100 rpm
